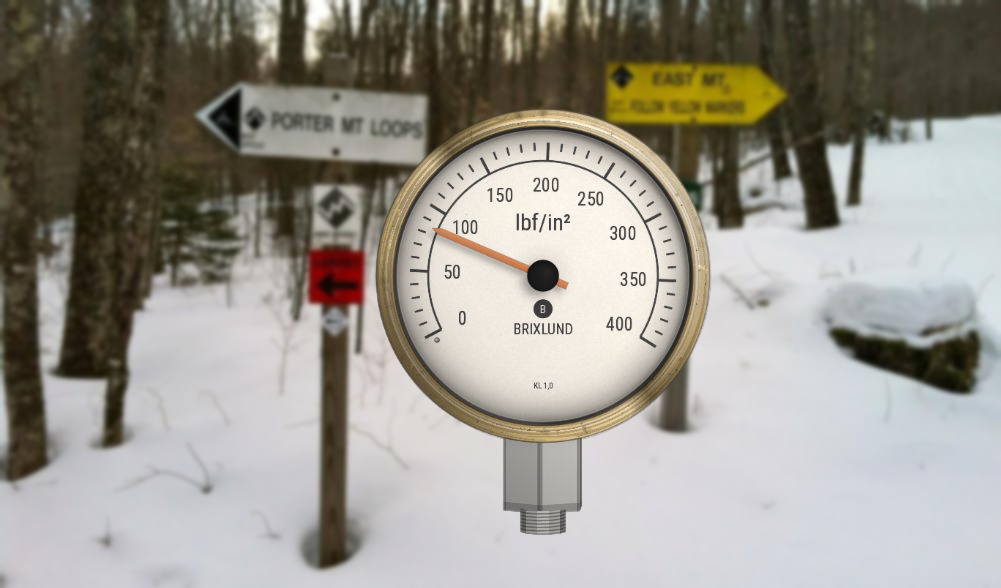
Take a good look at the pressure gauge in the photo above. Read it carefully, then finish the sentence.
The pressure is 85 psi
